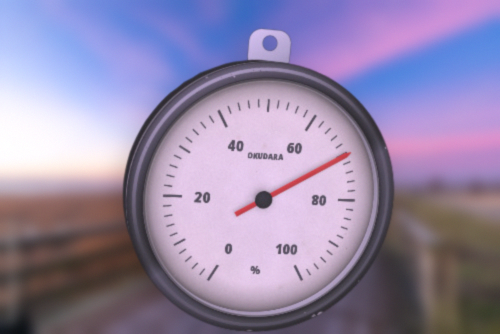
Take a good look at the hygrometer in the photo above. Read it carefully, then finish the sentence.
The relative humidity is 70 %
